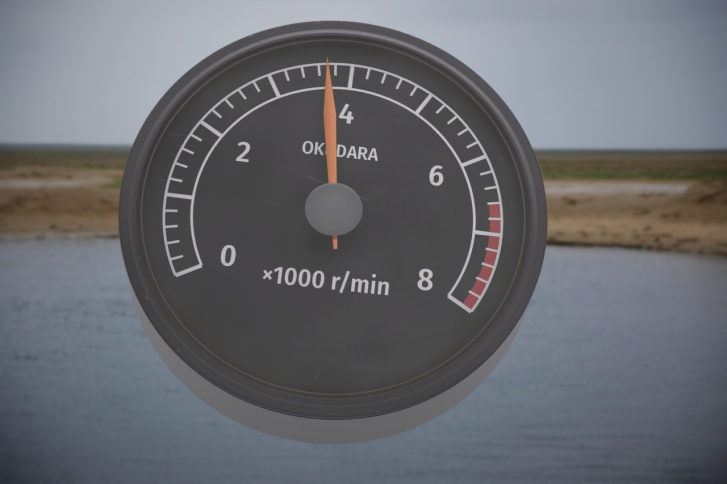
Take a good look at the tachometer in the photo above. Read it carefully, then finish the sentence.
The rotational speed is 3700 rpm
